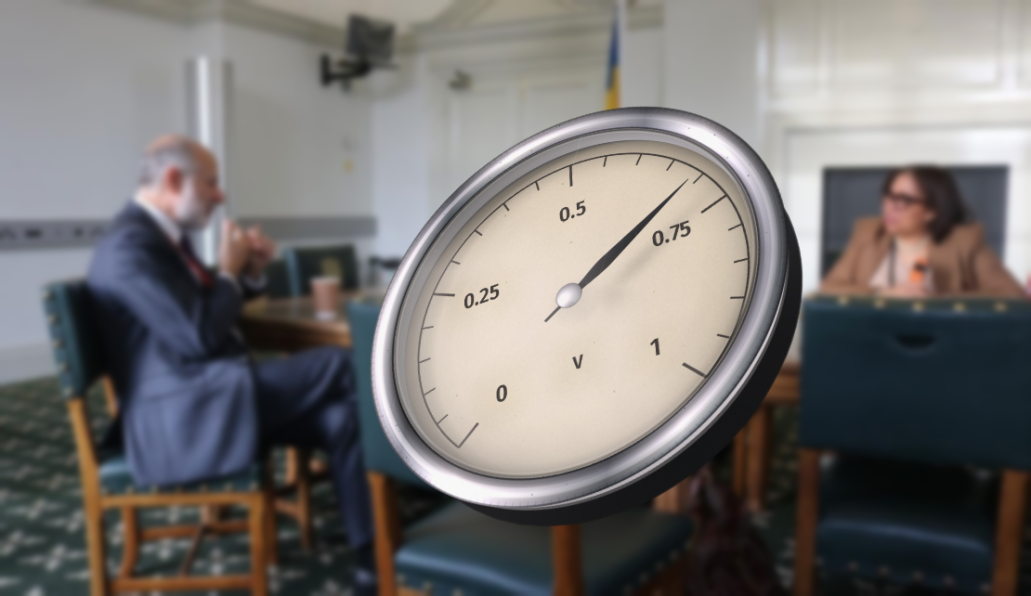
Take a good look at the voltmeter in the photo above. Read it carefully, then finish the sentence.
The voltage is 0.7 V
